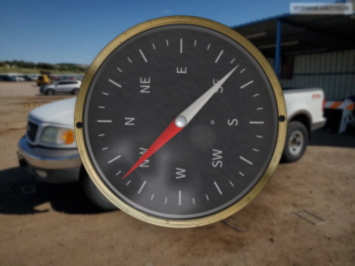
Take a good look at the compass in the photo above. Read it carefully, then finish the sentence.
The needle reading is 315 °
